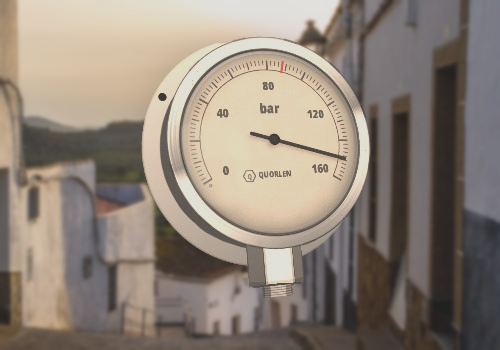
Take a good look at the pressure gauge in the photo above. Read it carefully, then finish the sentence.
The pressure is 150 bar
